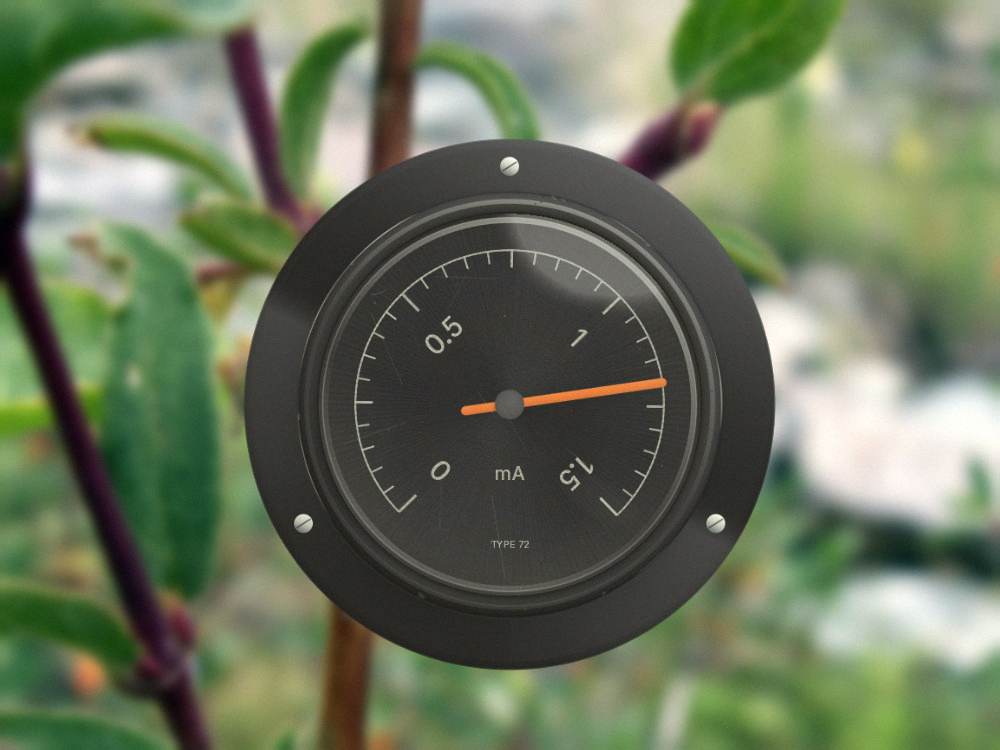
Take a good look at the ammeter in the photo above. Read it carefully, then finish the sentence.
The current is 1.2 mA
